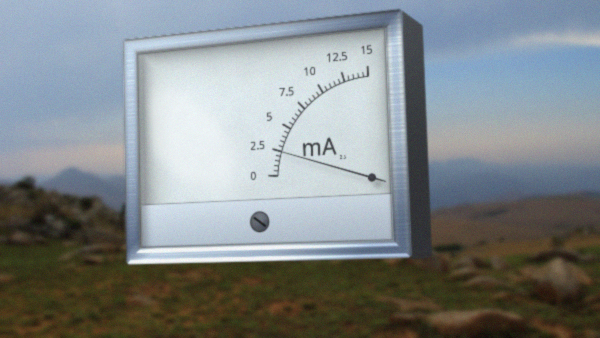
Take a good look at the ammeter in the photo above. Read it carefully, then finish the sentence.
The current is 2.5 mA
